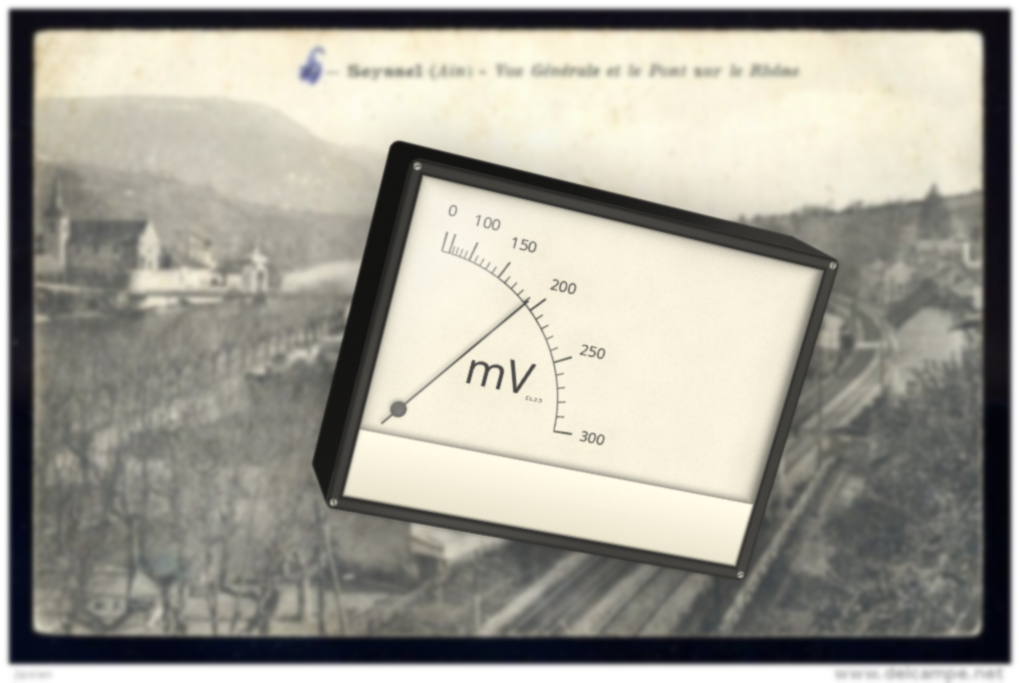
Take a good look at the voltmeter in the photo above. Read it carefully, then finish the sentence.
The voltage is 190 mV
